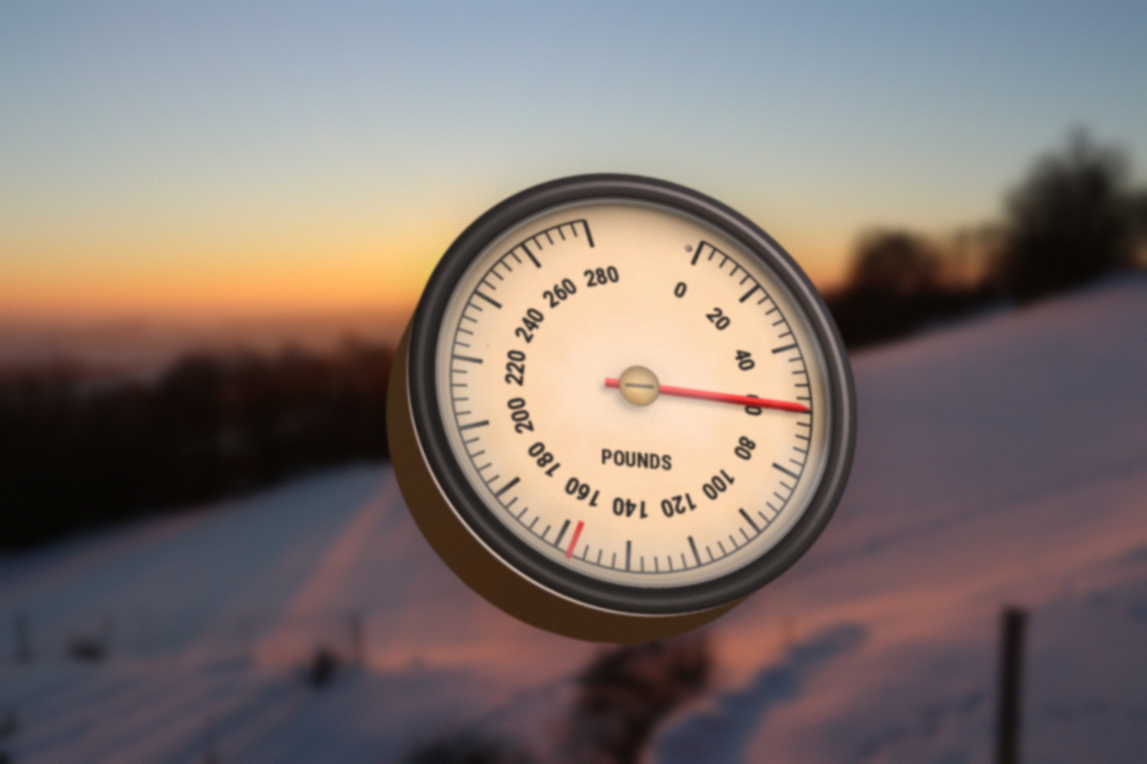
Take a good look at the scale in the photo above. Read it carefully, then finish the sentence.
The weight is 60 lb
